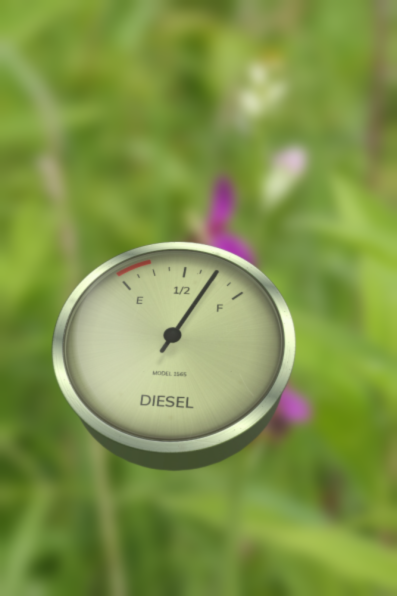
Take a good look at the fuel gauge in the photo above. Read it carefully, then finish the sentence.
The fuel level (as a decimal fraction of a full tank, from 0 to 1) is 0.75
